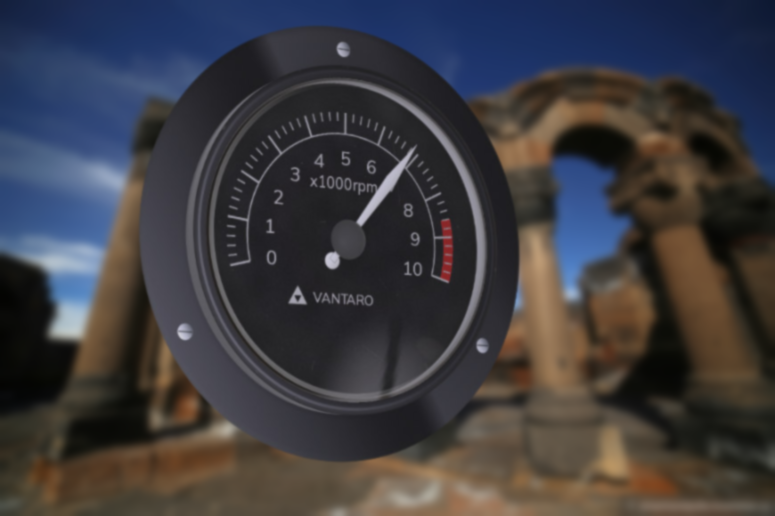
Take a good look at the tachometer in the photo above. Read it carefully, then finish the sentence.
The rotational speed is 6800 rpm
